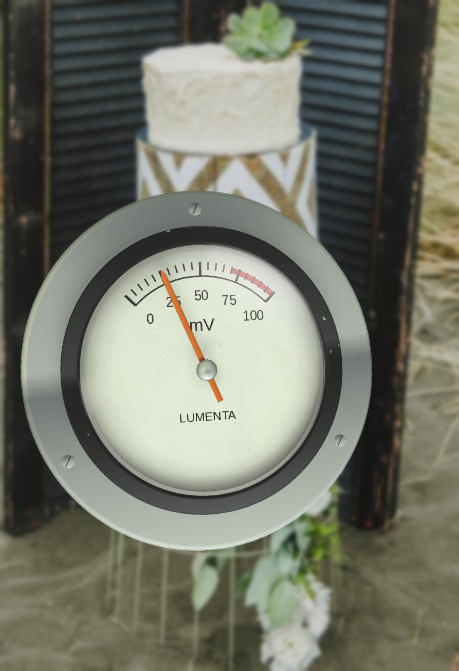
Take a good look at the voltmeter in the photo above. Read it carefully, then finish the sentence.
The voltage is 25 mV
